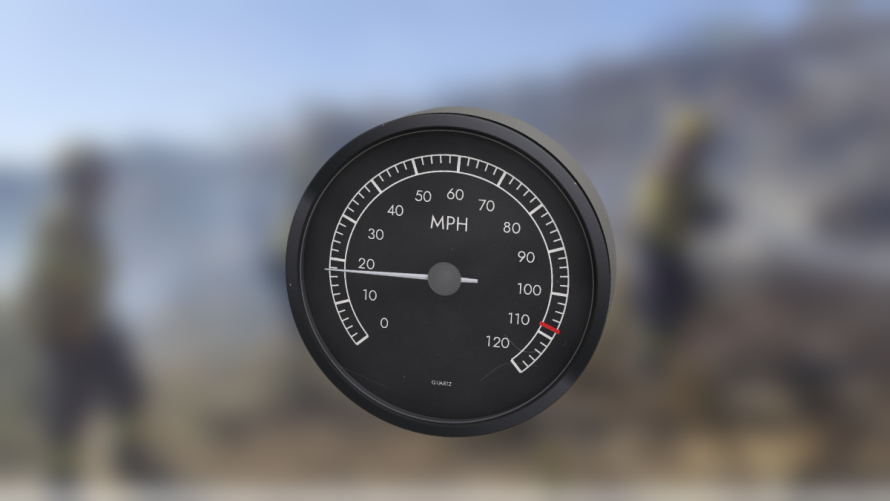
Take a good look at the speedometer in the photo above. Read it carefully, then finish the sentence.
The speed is 18 mph
